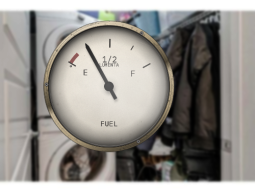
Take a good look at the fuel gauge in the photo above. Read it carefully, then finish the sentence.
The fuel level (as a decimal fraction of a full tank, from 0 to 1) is 0.25
